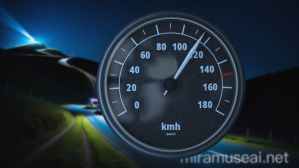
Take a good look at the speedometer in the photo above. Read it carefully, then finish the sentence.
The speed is 115 km/h
